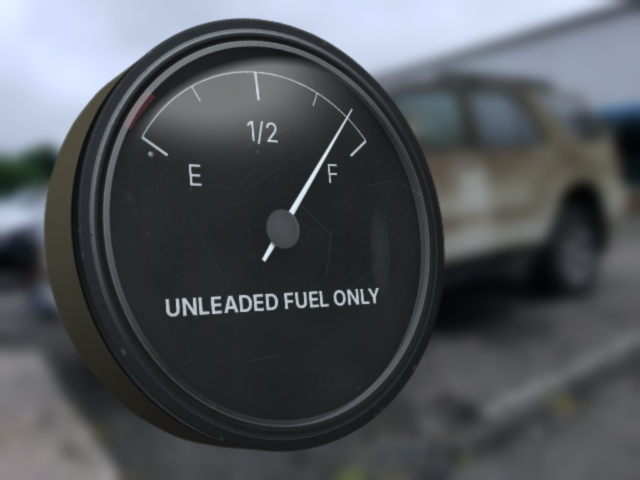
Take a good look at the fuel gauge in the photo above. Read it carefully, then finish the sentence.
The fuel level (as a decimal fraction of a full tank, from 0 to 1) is 0.875
